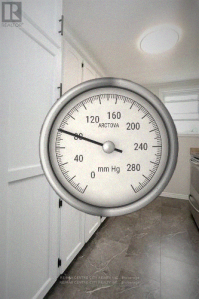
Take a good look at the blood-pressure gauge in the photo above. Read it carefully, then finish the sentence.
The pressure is 80 mmHg
